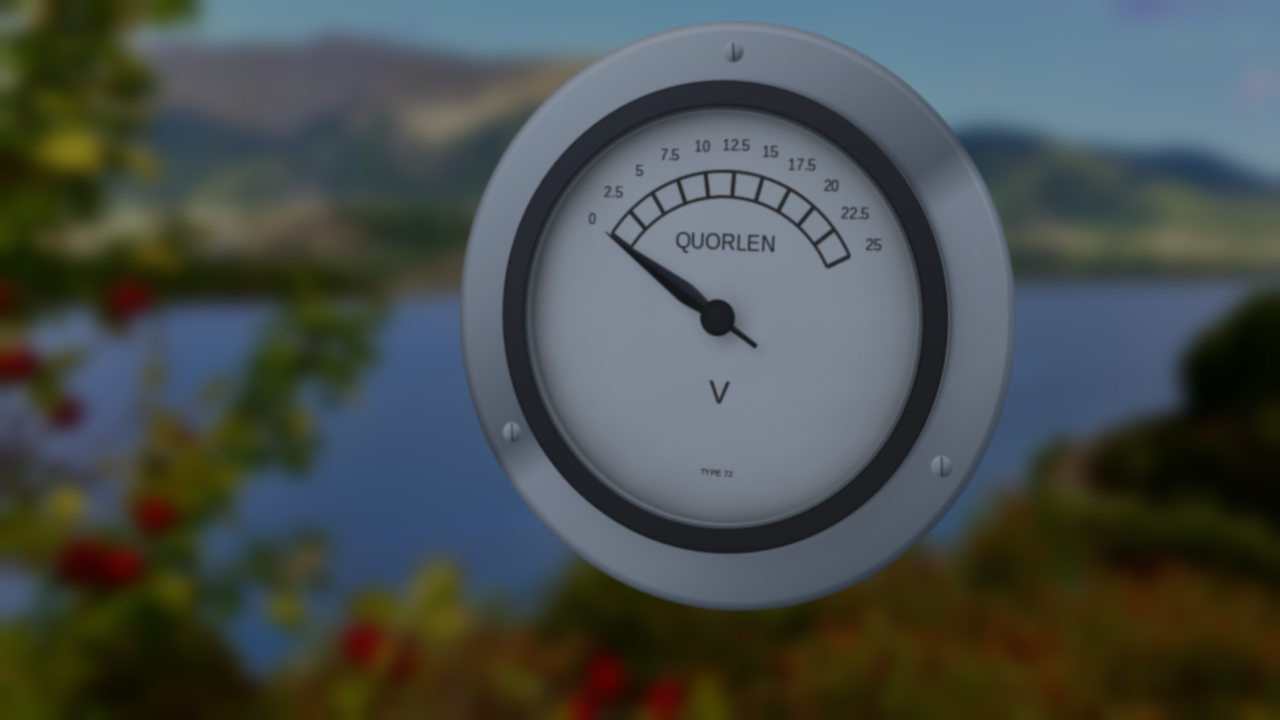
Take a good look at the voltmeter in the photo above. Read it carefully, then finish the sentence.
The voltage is 0 V
